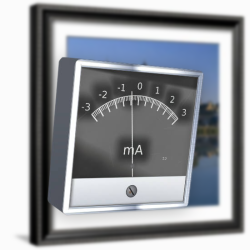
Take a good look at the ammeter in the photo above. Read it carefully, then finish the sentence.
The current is -0.5 mA
